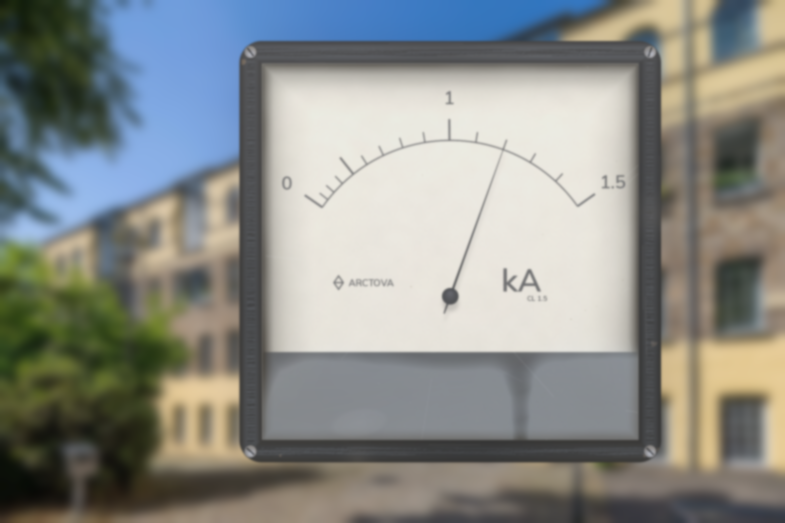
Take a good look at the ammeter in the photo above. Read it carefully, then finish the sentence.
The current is 1.2 kA
